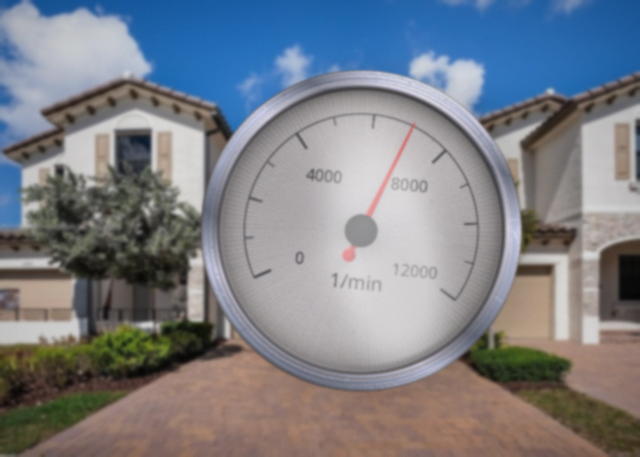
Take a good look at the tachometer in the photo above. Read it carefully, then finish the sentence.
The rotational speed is 7000 rpm
